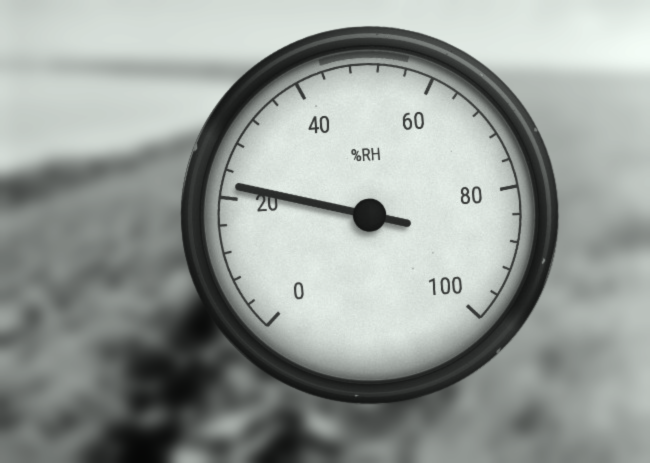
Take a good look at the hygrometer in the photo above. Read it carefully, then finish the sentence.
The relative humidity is 22 %
